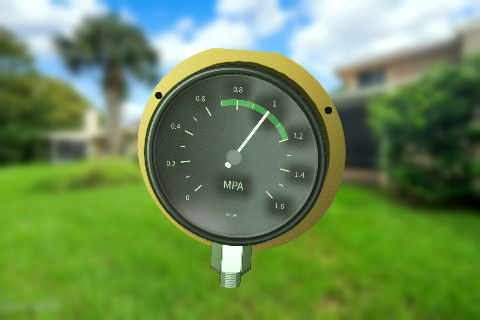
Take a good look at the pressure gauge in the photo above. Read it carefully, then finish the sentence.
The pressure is 1 MPa
